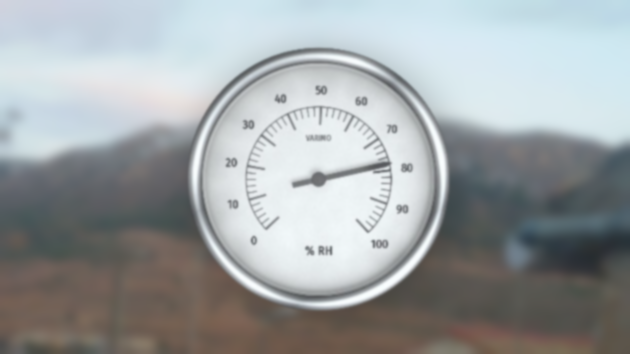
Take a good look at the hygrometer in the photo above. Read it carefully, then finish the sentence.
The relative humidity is 78 %
